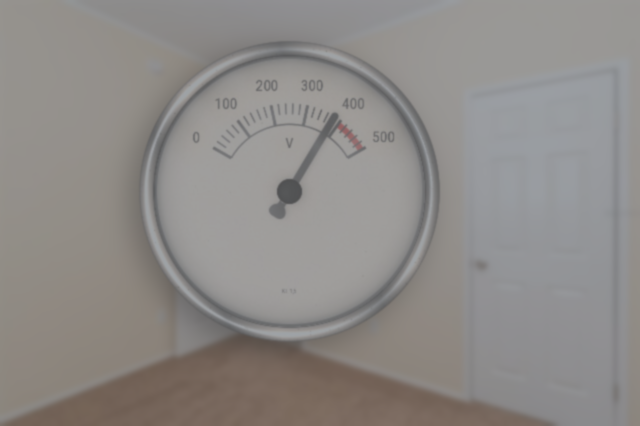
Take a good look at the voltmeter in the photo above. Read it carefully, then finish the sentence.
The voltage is 380 V
